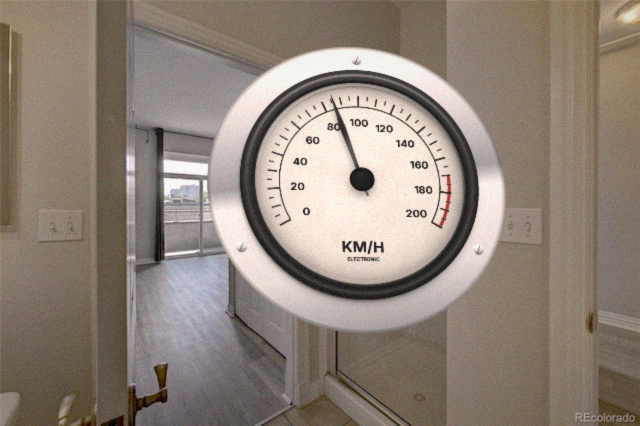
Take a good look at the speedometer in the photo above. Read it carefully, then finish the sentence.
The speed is 85 km/h
